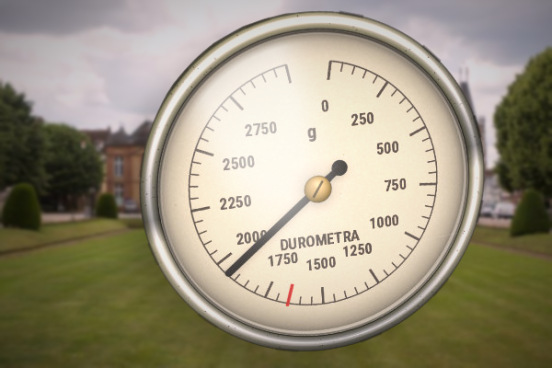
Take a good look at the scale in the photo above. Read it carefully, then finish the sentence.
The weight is 1950 g
